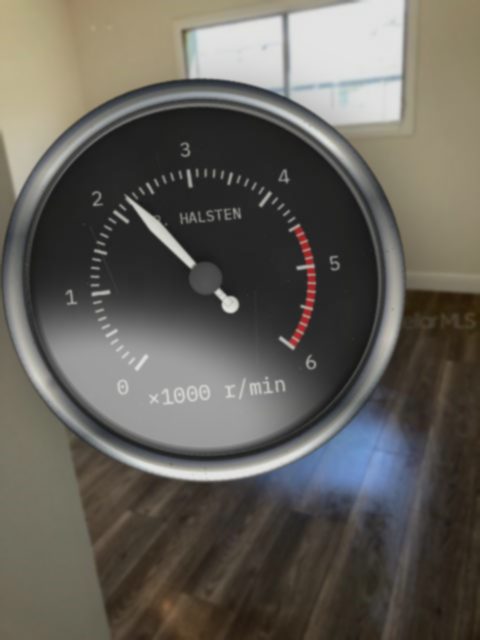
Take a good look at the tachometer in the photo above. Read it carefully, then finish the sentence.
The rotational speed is 2200 rpm
